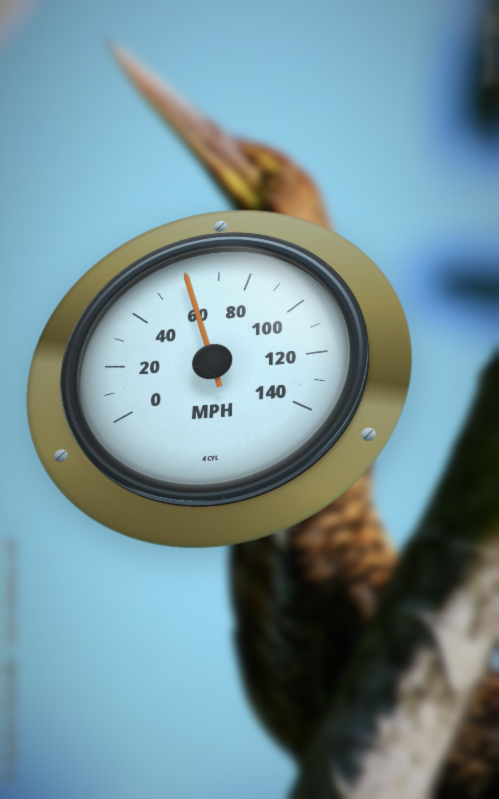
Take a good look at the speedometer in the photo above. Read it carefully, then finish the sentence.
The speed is 60 mph
